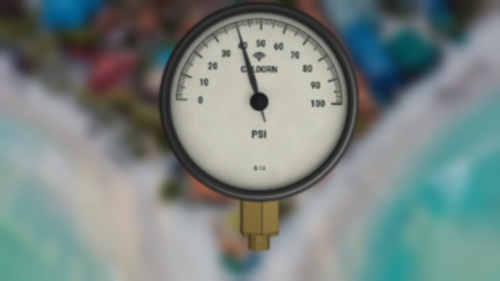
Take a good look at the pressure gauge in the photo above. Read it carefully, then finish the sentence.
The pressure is 40 psi
